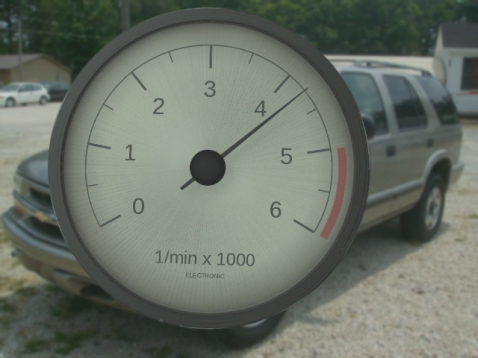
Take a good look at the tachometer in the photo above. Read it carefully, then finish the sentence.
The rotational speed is 4250 rpm
